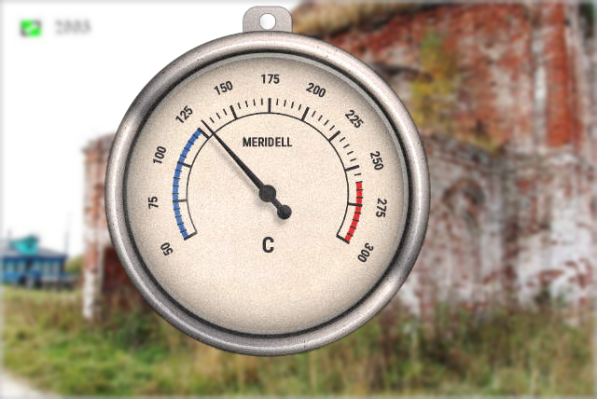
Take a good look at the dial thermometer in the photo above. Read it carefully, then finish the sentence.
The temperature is 130 °C
